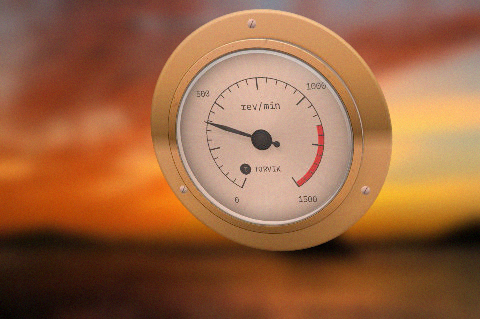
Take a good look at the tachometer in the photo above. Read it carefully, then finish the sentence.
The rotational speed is 400 rpm
